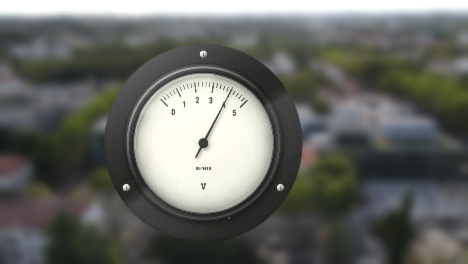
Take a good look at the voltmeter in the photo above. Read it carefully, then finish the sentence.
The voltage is 4 V
